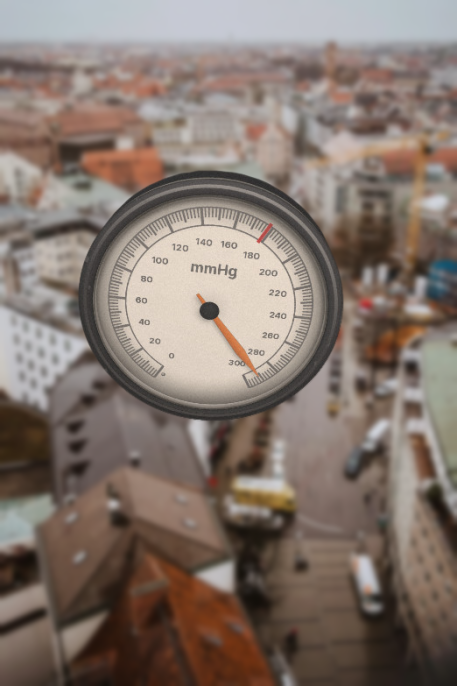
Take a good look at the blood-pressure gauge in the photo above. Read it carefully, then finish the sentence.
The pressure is 290 mmHg
